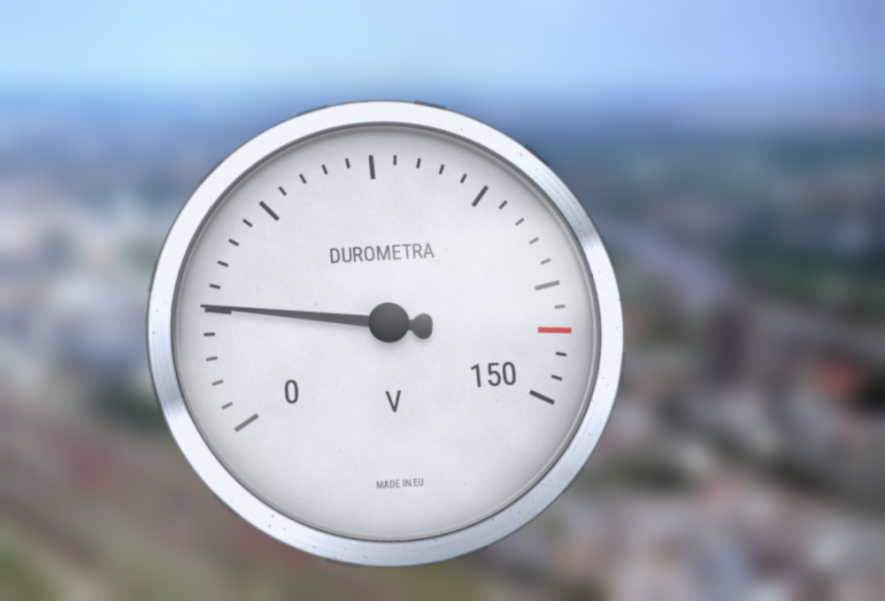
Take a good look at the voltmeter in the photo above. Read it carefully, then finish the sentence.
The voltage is 25 V
